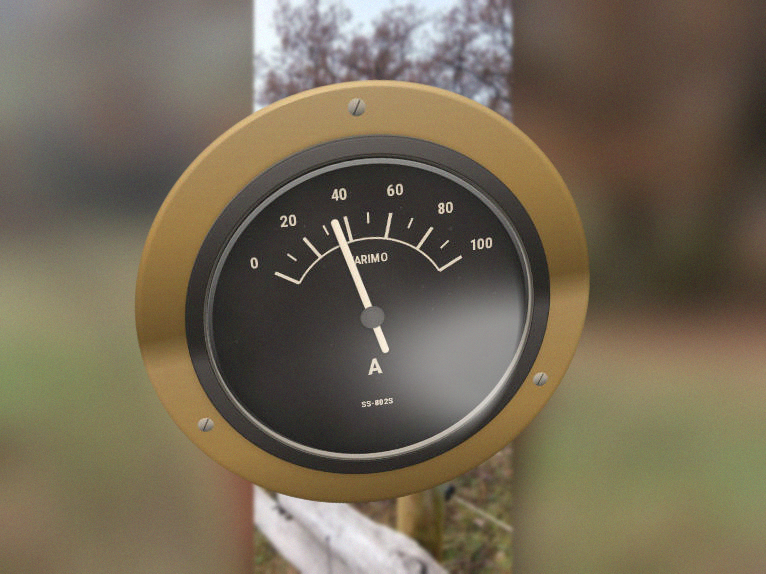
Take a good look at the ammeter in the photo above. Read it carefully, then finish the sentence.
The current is 35 A
